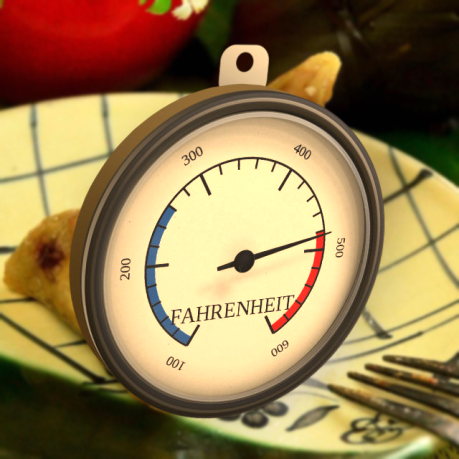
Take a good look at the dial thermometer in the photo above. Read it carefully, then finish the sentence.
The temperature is 480 °F
